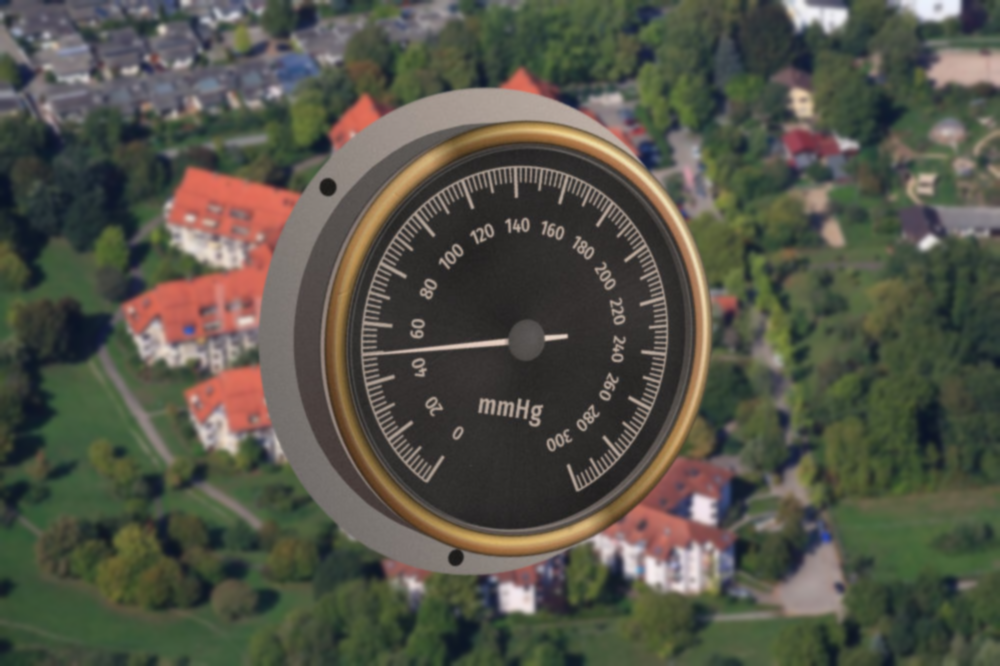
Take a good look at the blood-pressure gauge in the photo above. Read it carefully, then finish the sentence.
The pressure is 50 mmHg
